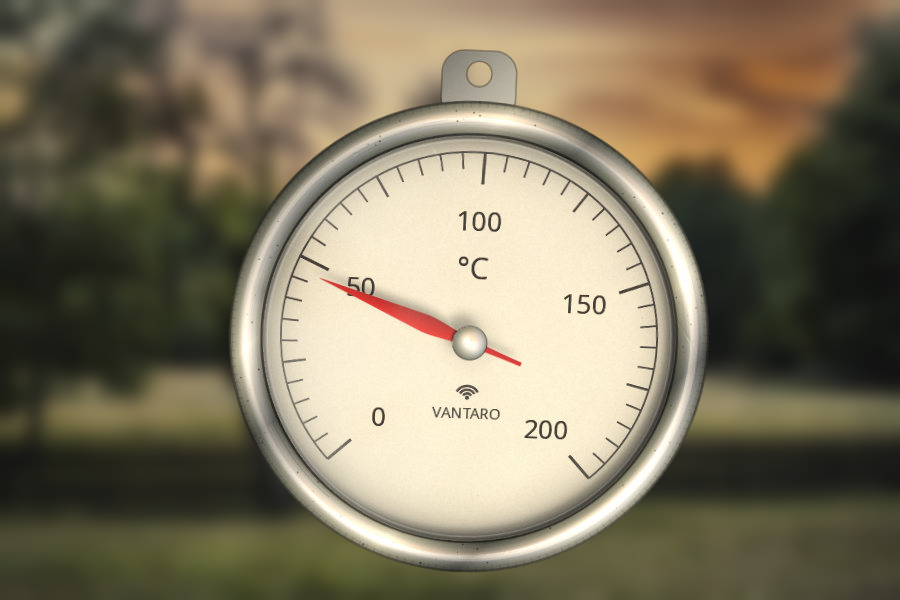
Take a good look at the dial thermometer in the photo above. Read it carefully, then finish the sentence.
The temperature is 47.5 °C
